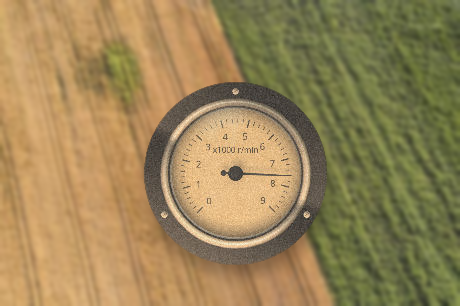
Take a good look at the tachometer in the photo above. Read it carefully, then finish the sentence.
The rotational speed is 7600 rpm
